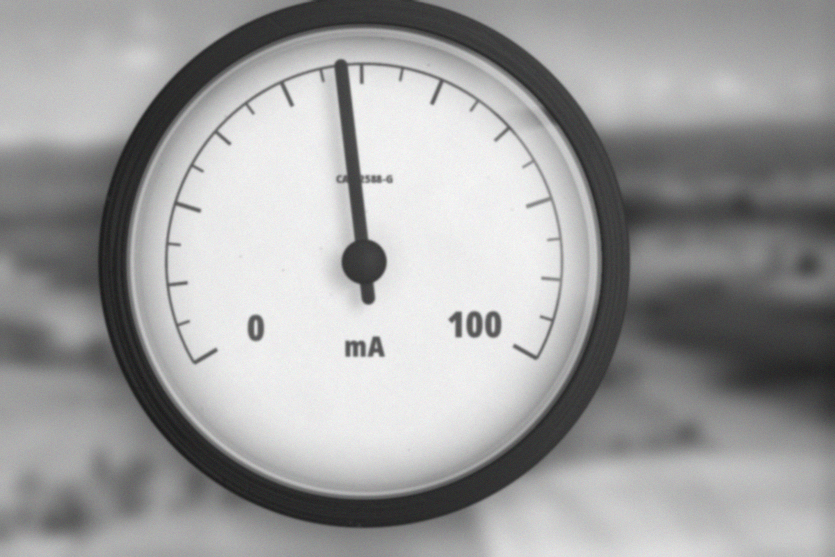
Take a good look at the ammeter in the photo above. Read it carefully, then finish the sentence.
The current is 47.5 mA
